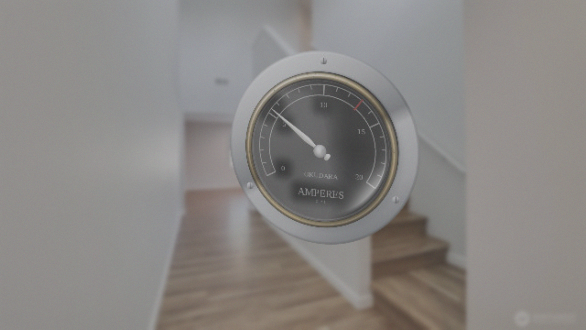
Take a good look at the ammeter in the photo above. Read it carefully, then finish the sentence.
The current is 5.5 A
